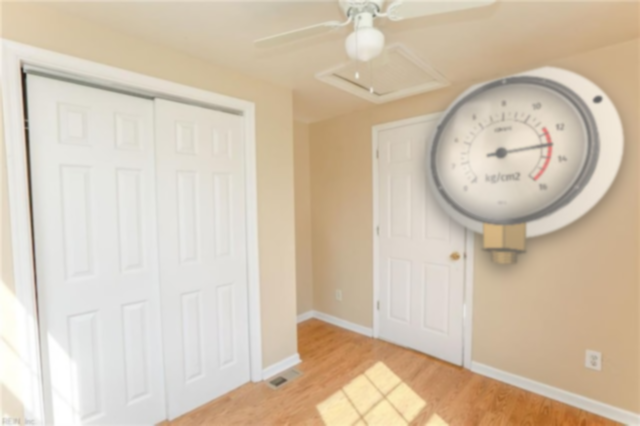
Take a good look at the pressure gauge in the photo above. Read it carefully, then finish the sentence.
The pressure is 13 kg/cm²
